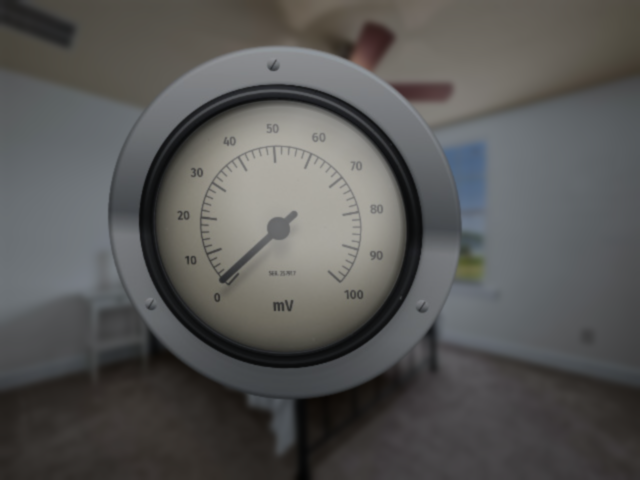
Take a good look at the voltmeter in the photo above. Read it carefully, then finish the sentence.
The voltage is 2 mV
